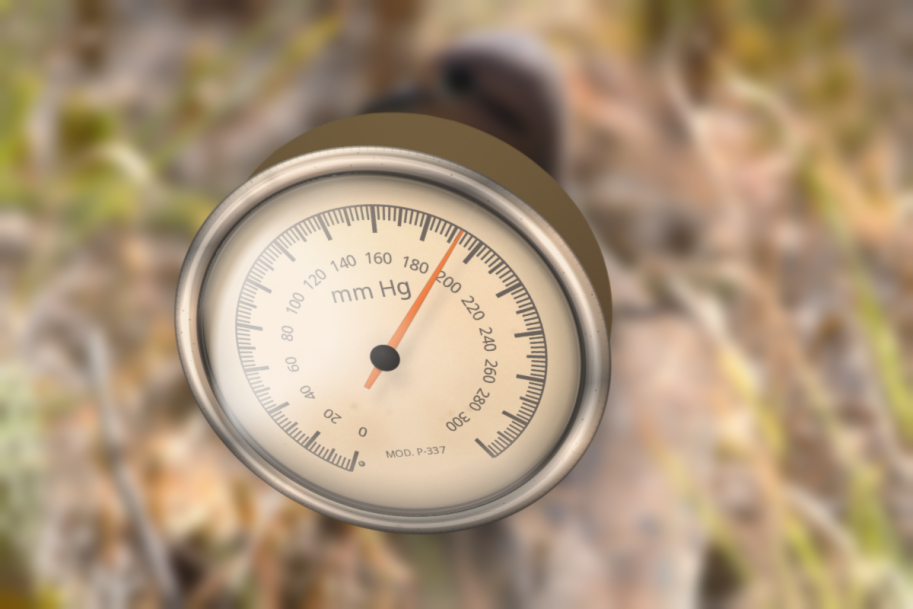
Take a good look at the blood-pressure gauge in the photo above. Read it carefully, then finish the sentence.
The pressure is 192 mmHg
